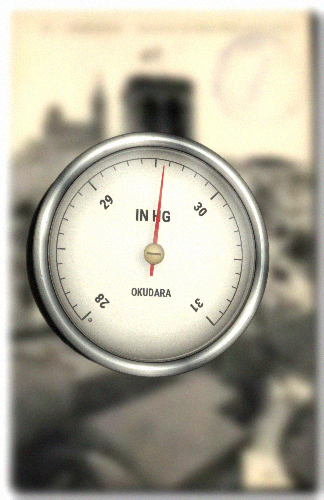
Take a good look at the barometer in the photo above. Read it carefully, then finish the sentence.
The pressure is 29.55 inHg
